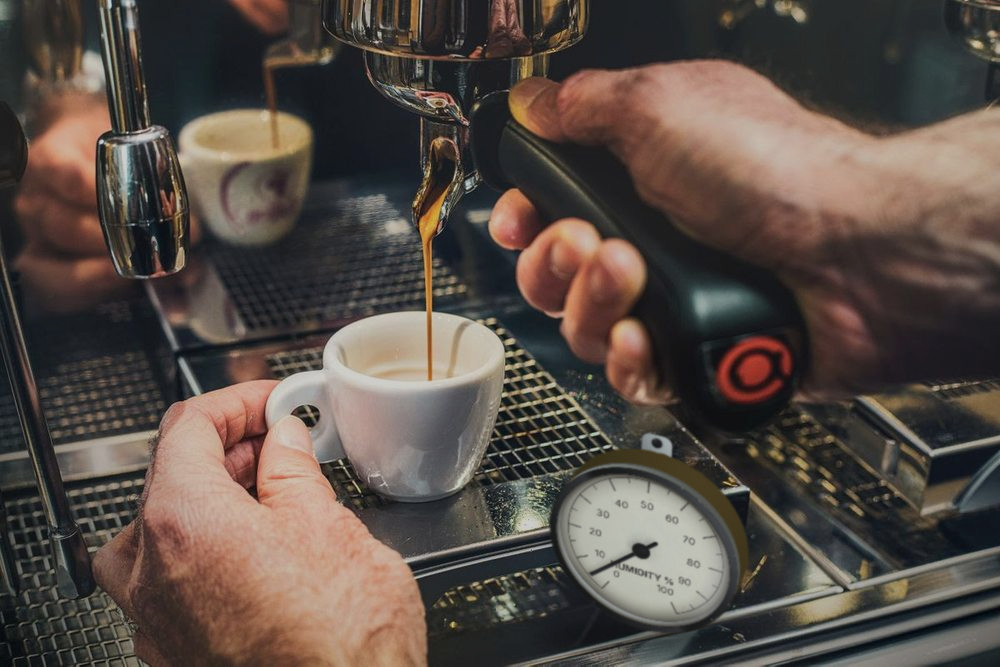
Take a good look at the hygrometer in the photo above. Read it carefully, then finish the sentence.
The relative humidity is 5 %
